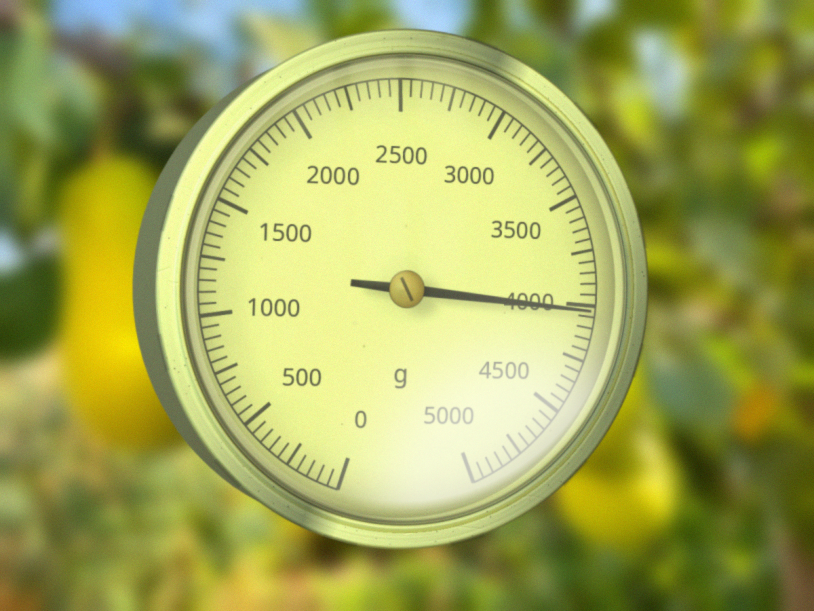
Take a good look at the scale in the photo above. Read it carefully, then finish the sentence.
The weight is 4025 g
